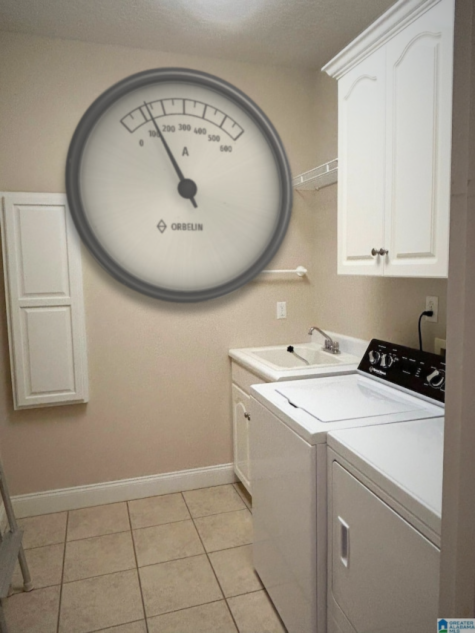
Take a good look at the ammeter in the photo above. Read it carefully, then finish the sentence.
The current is 125 A
